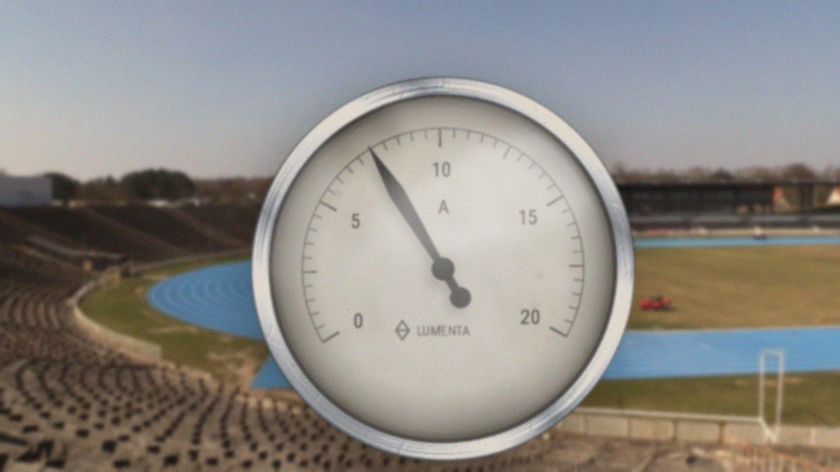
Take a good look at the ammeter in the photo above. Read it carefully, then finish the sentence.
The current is 7.5 A
